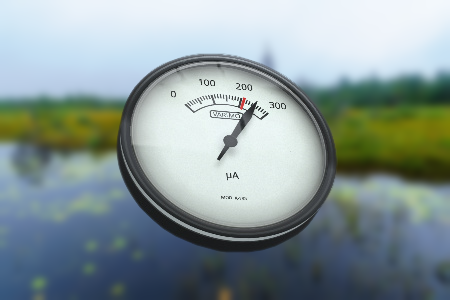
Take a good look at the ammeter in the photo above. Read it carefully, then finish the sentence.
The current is 250 µA
